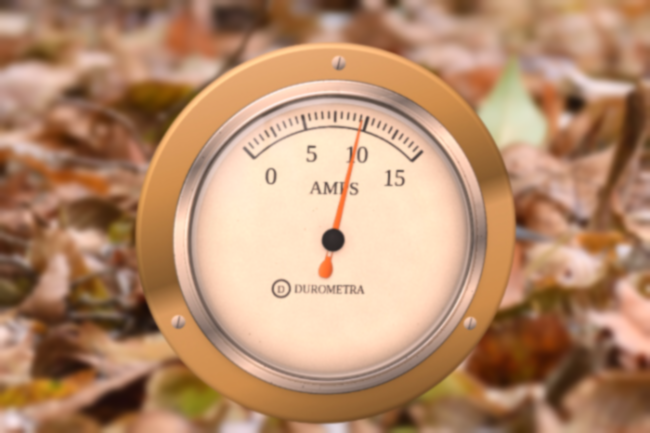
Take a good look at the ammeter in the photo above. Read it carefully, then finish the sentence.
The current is 9.5 A
